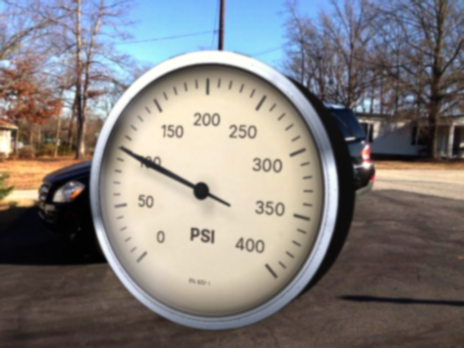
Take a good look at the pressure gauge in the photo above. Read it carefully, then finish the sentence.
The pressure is 100 psi
